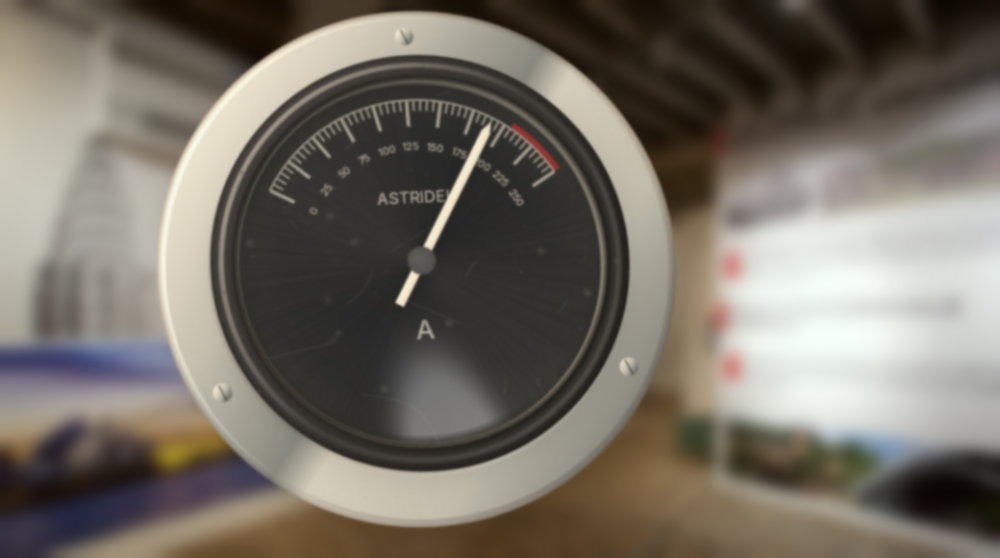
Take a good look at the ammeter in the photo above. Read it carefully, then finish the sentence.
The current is 190 A
